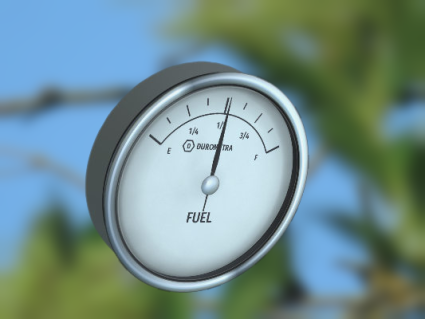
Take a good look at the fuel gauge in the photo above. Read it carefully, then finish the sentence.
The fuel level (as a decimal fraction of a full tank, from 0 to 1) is 0.5
